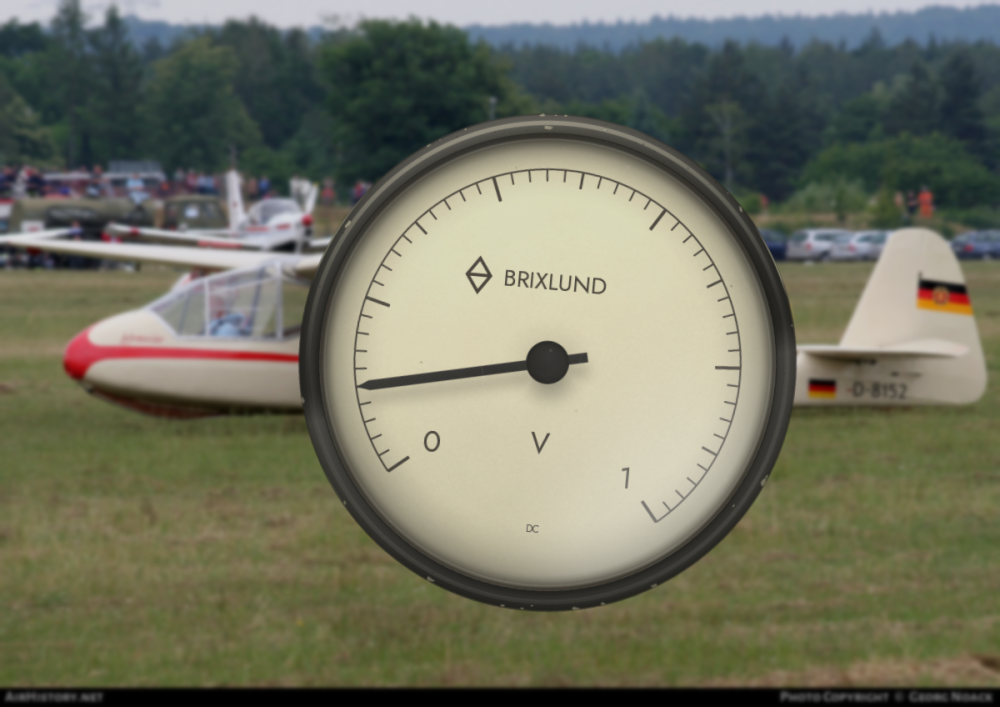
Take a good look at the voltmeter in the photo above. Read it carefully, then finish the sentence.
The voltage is 0.1 V
